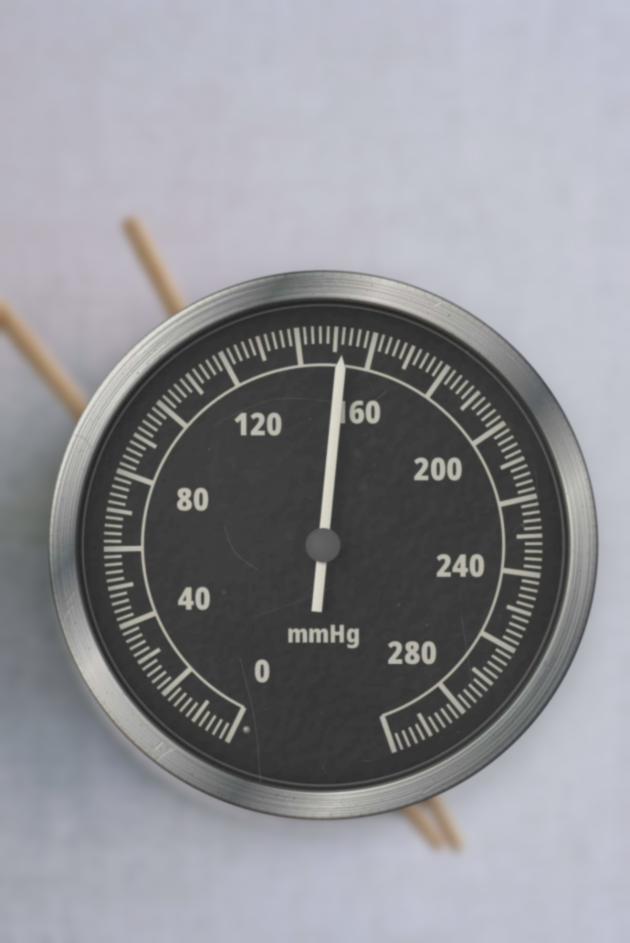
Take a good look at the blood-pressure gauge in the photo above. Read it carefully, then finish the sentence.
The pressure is 152 mmHg
